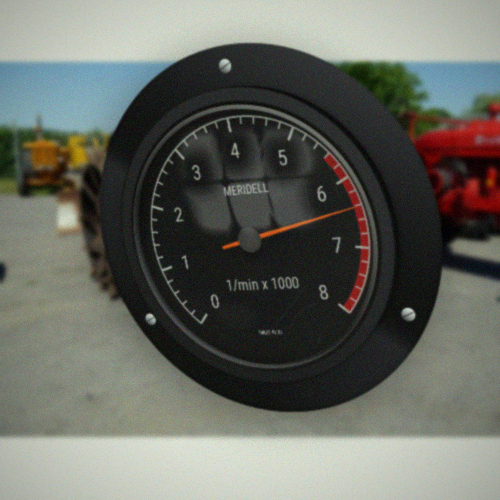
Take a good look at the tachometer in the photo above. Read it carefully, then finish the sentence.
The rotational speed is 6400 rpm
